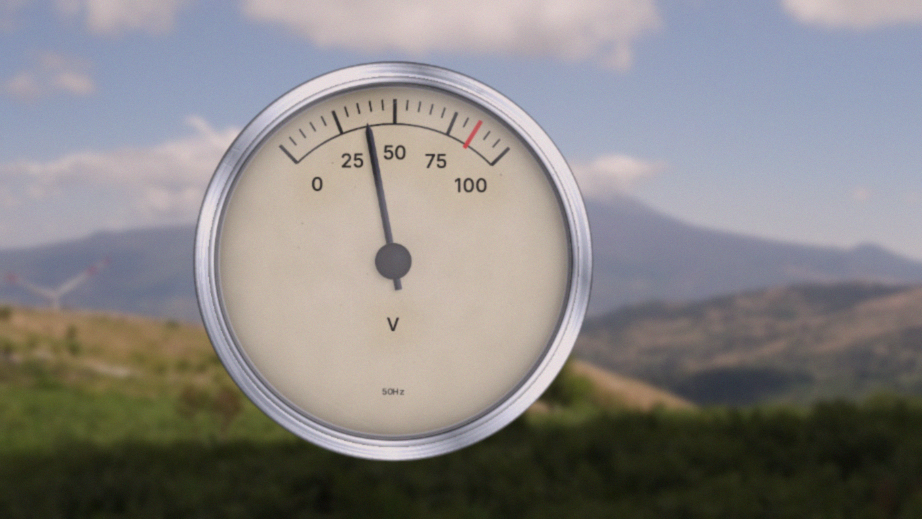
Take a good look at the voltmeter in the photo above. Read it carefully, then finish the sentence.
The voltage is 37.5 V
